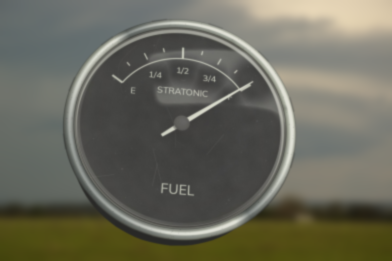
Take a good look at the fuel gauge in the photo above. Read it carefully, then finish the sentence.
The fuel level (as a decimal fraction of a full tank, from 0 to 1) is 1
